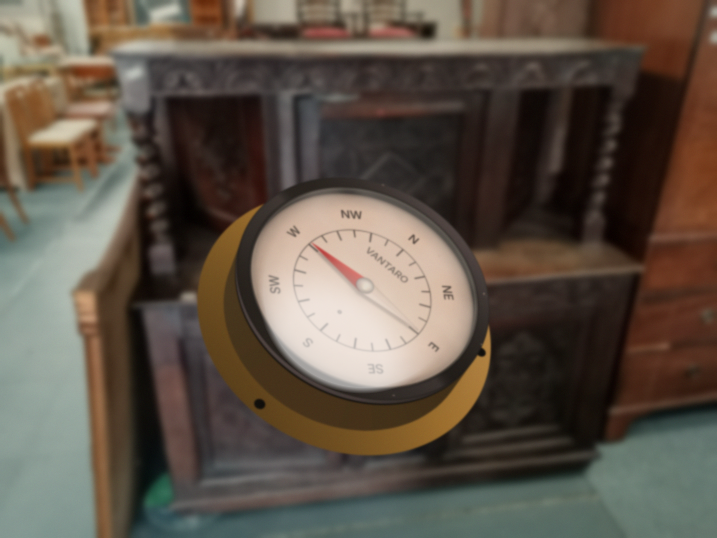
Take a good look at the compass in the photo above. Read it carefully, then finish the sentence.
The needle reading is 270 °
